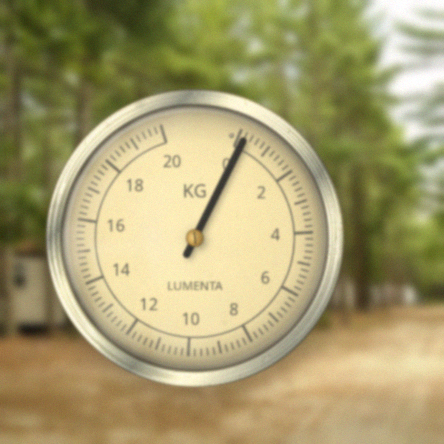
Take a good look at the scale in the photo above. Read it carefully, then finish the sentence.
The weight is 0.2 kg
